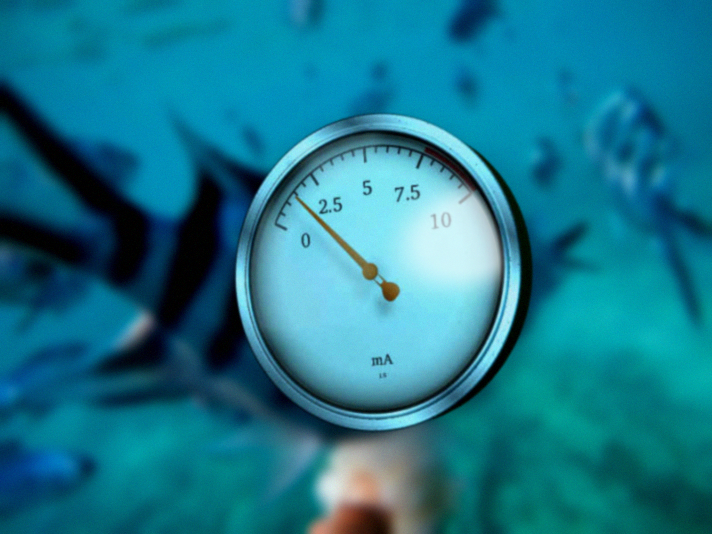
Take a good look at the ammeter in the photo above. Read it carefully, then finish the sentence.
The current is 1.5 mA
